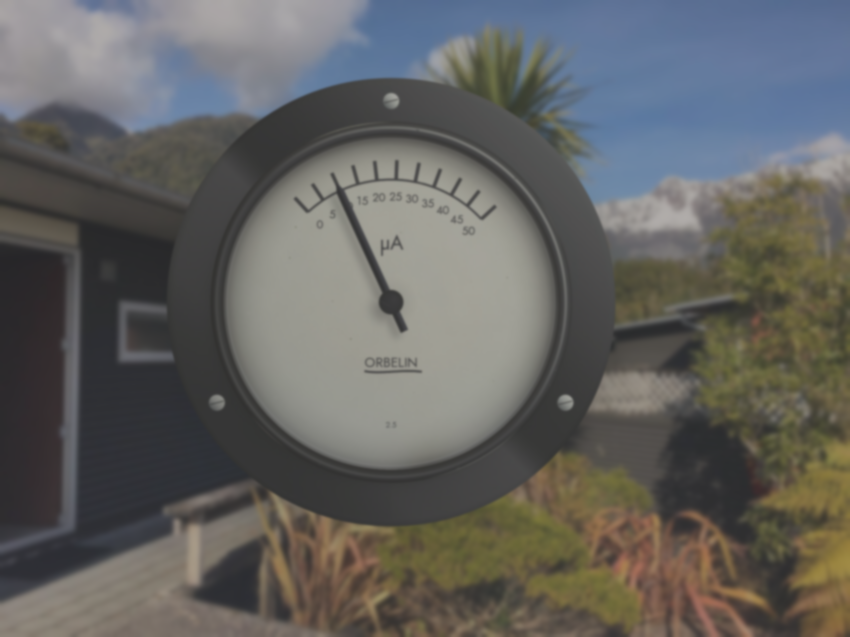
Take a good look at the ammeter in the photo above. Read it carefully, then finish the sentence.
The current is 10 µA
